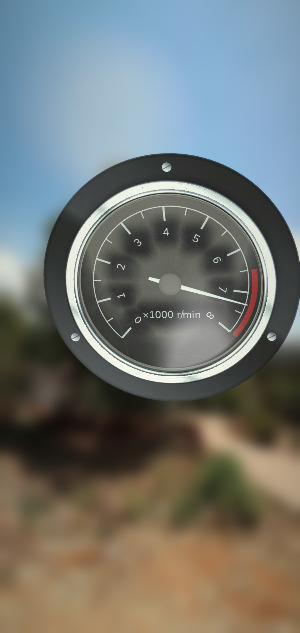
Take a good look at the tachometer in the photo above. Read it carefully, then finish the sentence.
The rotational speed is 7250 rpm
